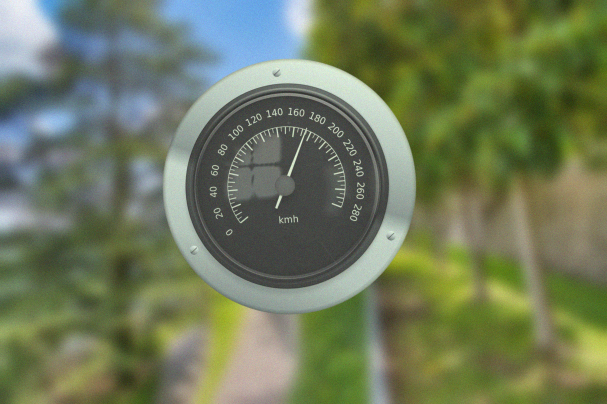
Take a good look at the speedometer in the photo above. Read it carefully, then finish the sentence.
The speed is 175 km/h
